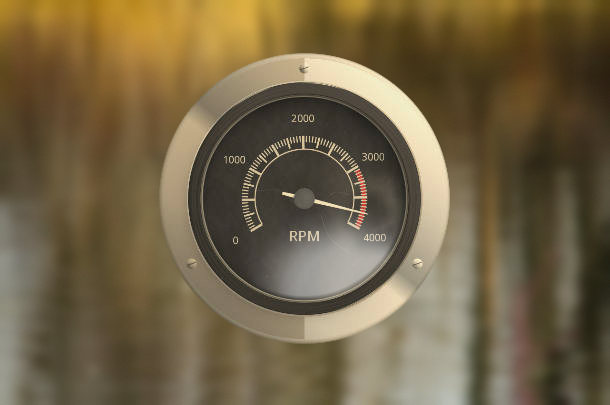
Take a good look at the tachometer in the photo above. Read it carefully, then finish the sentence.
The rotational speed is 3750 rpm
